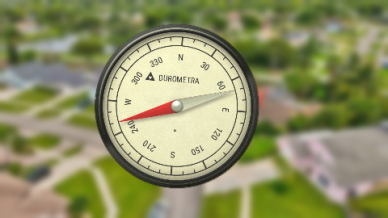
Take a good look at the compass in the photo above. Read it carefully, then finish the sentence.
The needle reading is 250 °
